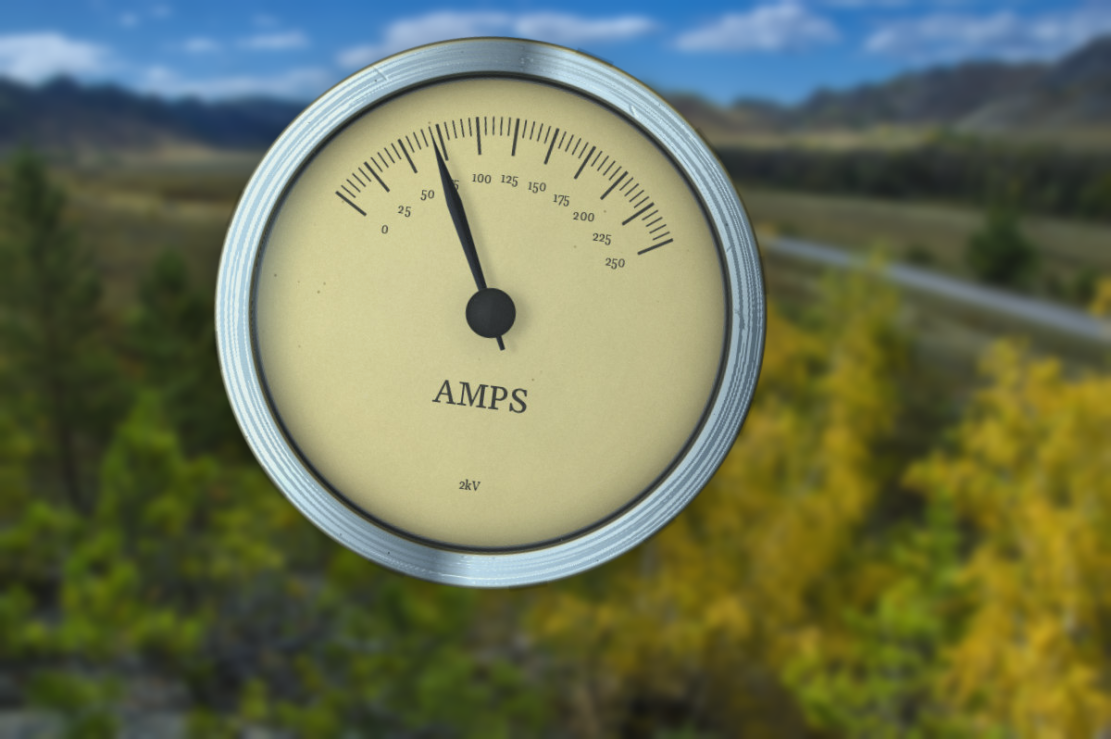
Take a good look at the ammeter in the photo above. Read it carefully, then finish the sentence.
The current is 70 A
